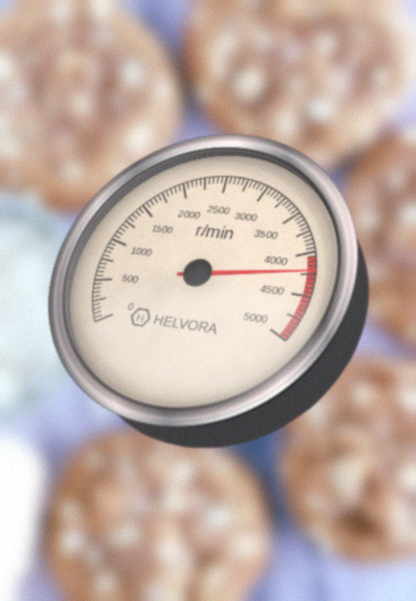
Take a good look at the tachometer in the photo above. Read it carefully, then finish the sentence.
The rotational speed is 4250 rpm
